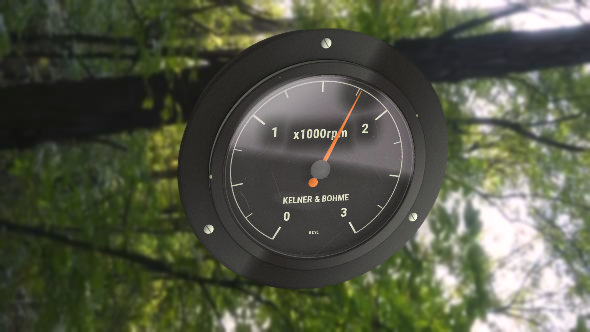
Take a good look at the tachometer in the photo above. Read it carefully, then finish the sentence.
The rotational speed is 1750 rpm
